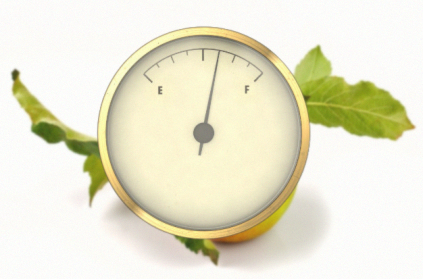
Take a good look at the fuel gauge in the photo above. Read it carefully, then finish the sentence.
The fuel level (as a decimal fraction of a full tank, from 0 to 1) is 0.625
